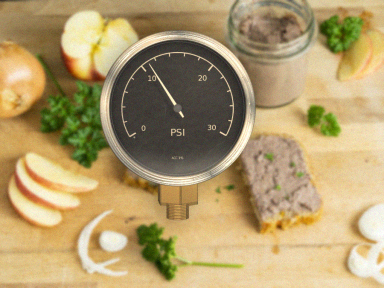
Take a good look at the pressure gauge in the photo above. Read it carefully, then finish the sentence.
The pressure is 11 psi
